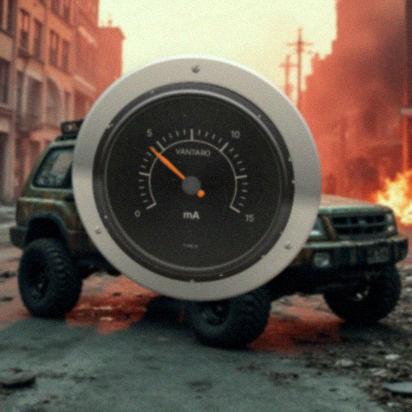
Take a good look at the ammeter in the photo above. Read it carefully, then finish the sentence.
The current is 4.5 mA
